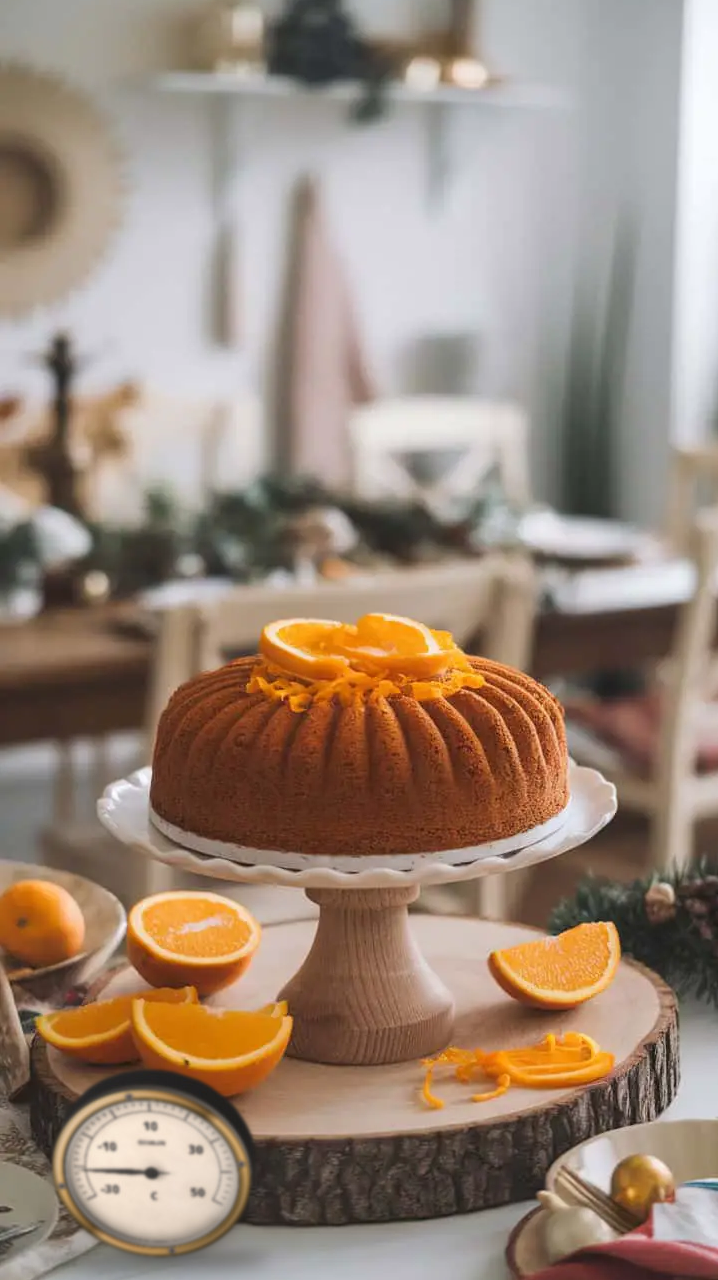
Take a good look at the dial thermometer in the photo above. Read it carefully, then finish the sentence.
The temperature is -20 °C
